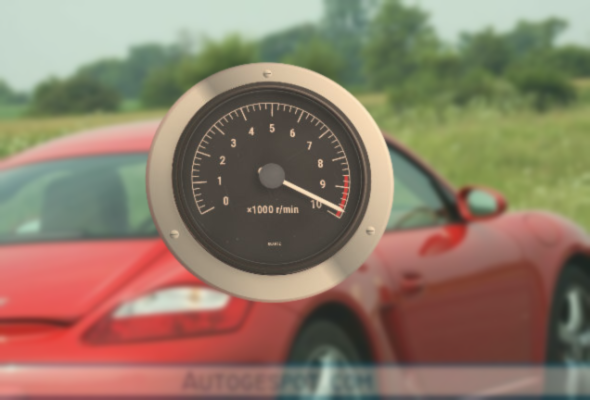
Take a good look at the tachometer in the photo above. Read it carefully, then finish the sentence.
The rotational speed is 9800 rpm
